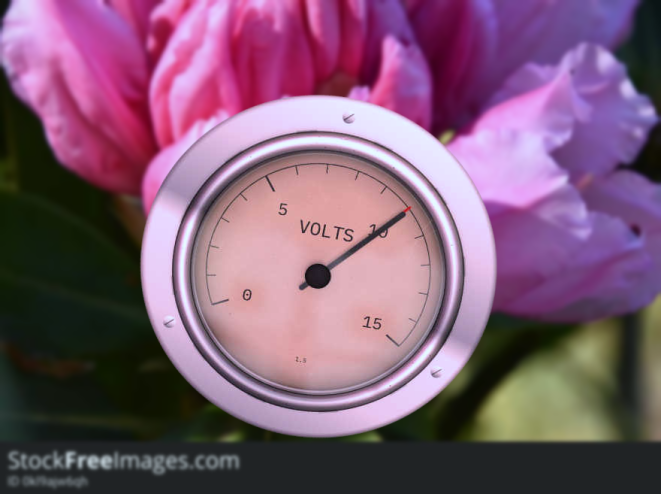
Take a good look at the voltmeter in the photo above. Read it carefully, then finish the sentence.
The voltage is 10 V
